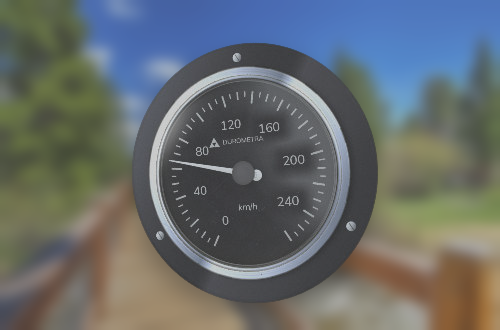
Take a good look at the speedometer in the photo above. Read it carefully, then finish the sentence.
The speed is 65 km/h
